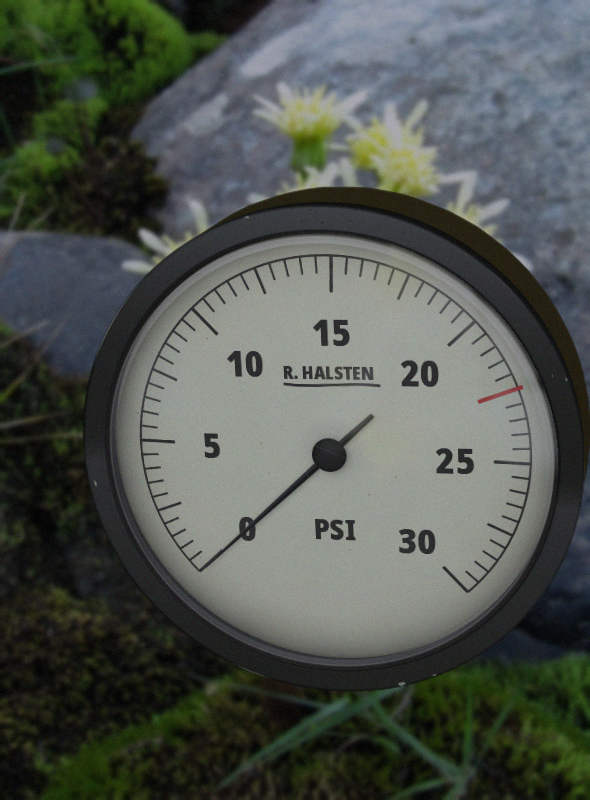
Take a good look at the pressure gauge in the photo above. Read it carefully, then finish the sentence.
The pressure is 0 psi
